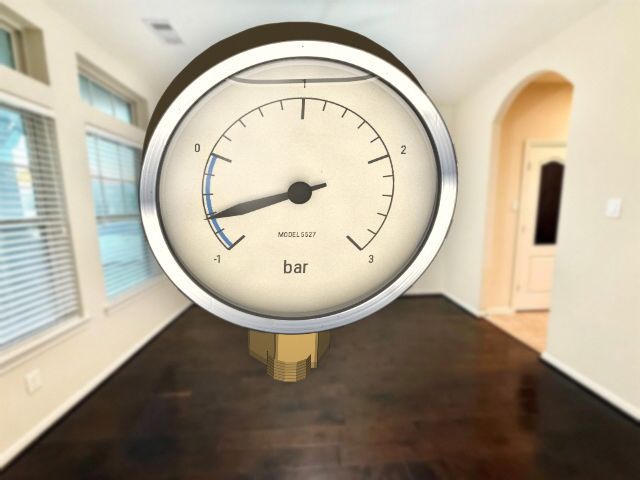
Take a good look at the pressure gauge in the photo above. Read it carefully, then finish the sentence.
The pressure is -0.6 bar
